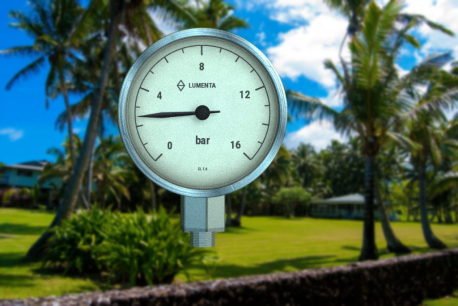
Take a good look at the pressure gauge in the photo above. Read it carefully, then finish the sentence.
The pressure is 2.5 bar
